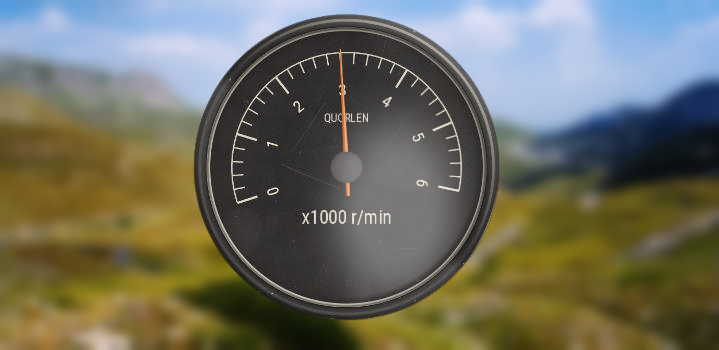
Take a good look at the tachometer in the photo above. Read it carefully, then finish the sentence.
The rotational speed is 3000 rpm
